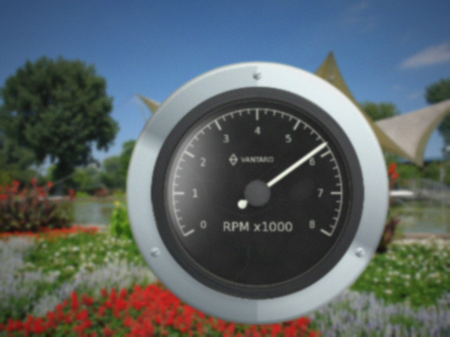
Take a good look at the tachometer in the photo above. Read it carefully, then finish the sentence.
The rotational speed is 5800 rpm
